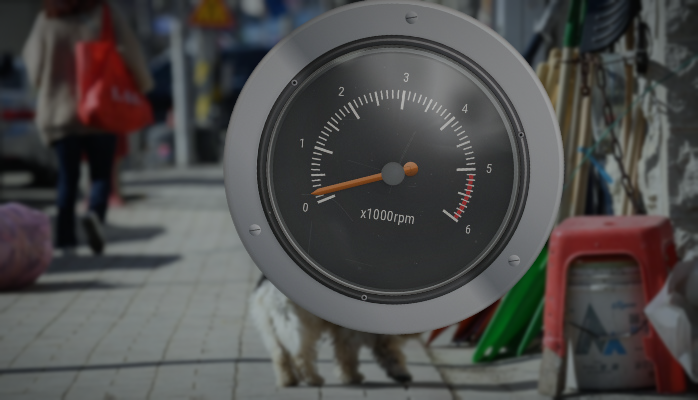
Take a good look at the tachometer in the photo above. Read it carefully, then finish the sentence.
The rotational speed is 200 rpm
